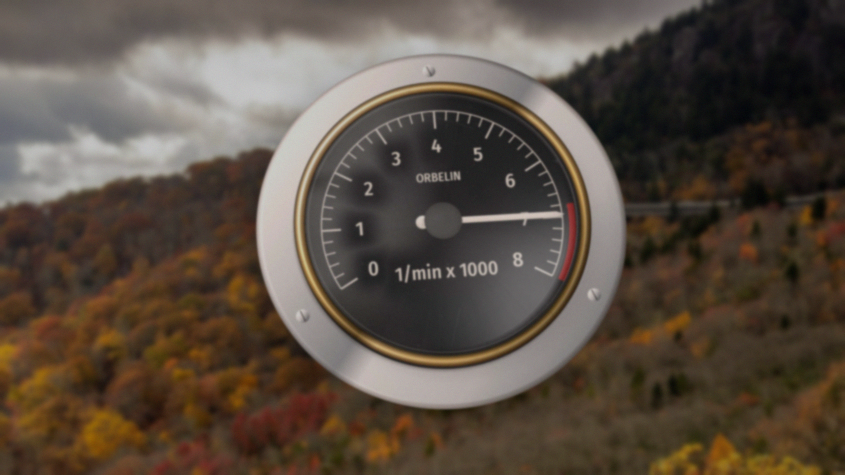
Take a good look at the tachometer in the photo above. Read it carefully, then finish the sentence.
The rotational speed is 7000 rpm
